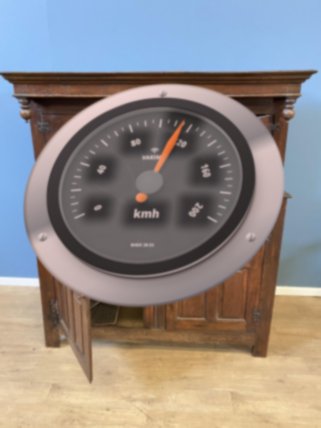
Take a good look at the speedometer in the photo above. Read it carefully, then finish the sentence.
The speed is 115 km/h
